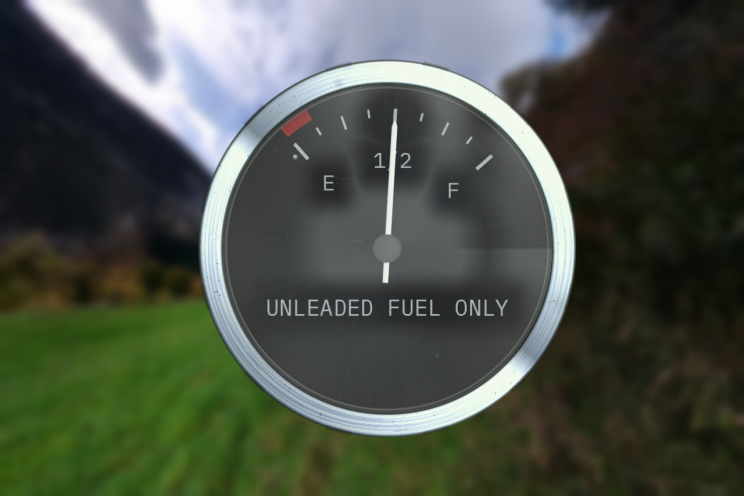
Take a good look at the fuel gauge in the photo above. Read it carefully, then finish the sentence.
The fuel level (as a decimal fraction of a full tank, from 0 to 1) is 0.5
